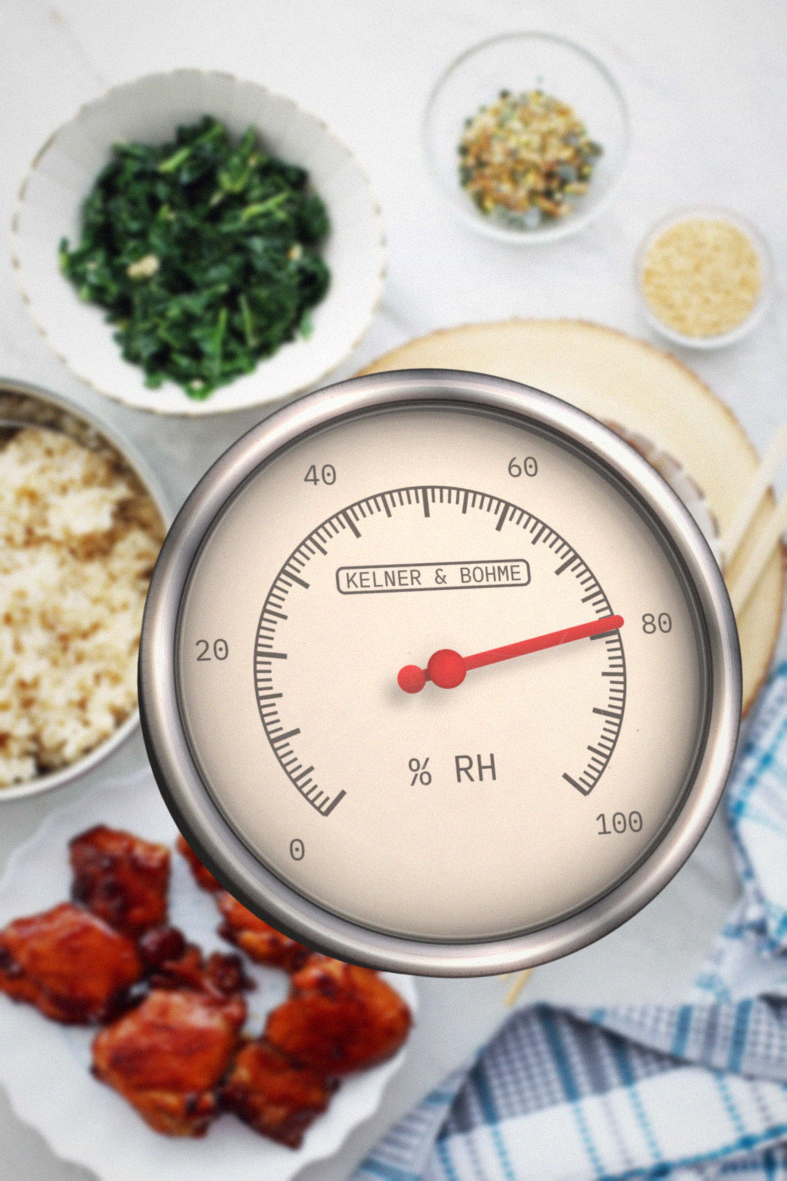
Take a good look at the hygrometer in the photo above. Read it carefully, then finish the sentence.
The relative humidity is 79 %
